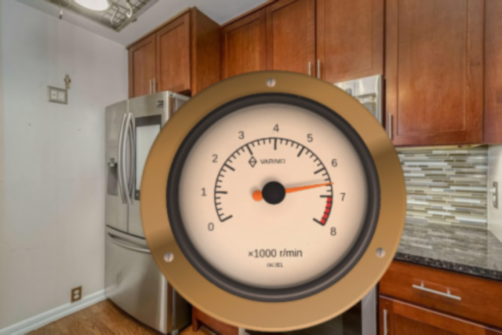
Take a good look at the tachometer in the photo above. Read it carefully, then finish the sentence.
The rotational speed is 6600 rpm
